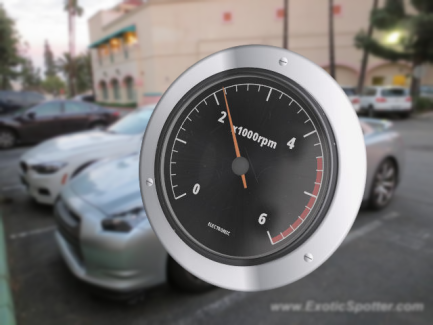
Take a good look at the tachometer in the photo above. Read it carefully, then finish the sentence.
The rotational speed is 2200 rpm
